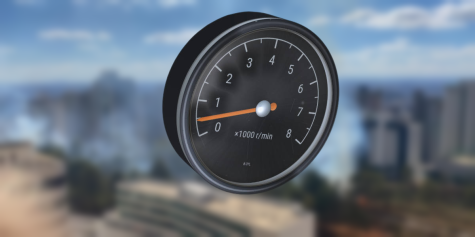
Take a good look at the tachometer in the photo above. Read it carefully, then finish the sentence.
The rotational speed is 500 rpm
